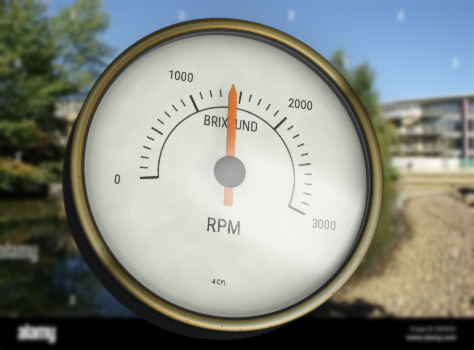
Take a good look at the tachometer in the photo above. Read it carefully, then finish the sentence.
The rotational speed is 1400 rpm
